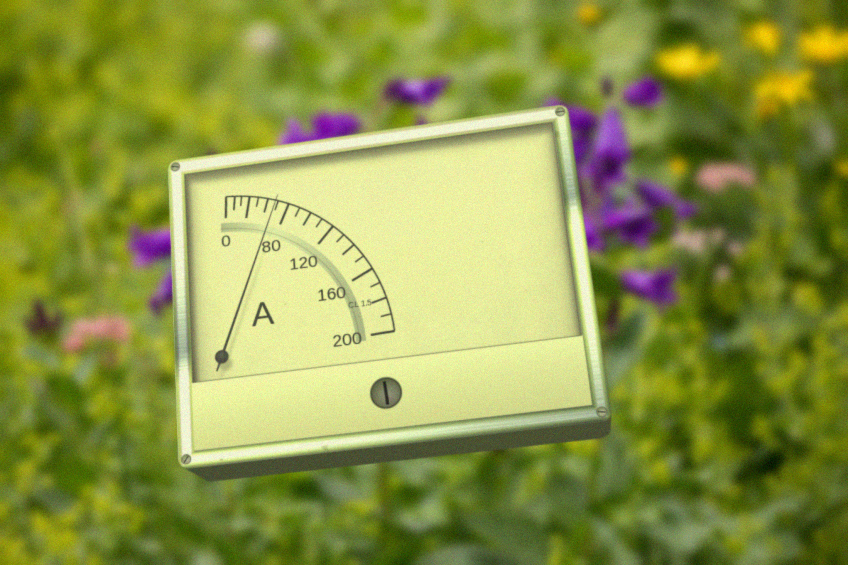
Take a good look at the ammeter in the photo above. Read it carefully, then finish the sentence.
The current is 70 A
